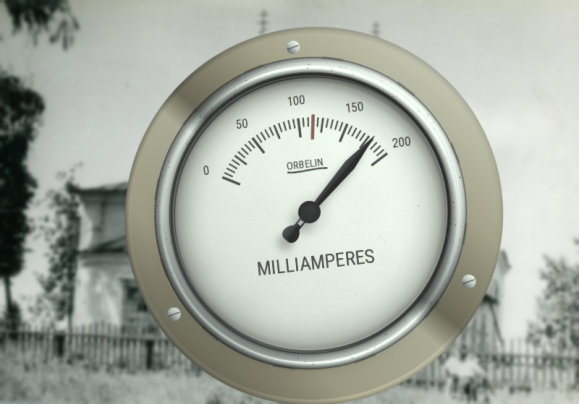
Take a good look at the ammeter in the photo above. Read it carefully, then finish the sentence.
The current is 180 mA
